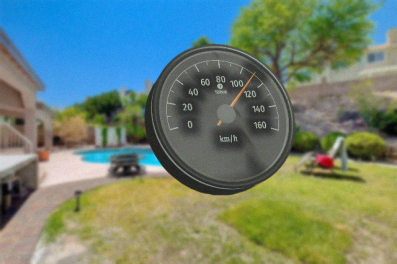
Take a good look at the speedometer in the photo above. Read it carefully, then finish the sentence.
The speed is 110 km/h
